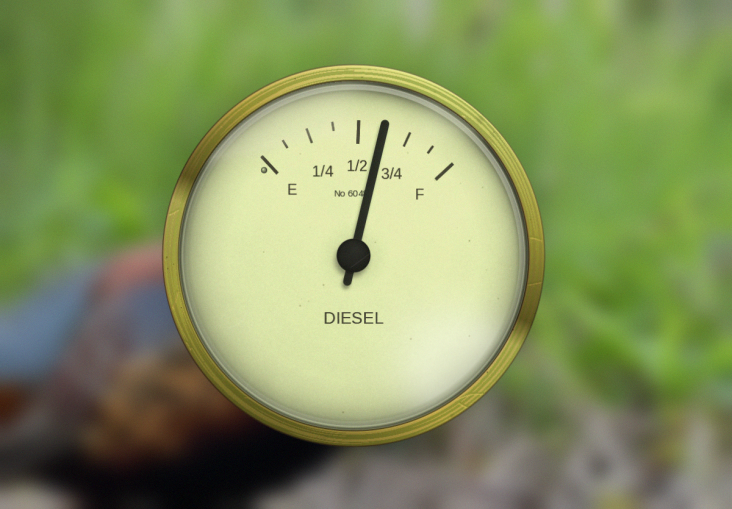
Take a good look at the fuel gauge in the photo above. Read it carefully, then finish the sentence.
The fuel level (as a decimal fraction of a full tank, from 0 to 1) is 0.625
